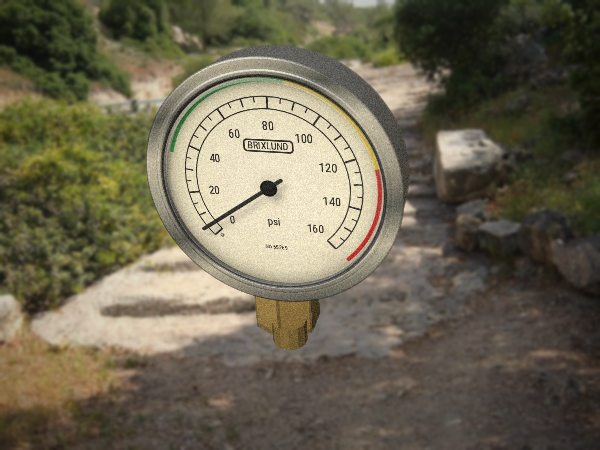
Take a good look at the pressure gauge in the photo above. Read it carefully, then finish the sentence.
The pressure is 5 psi
